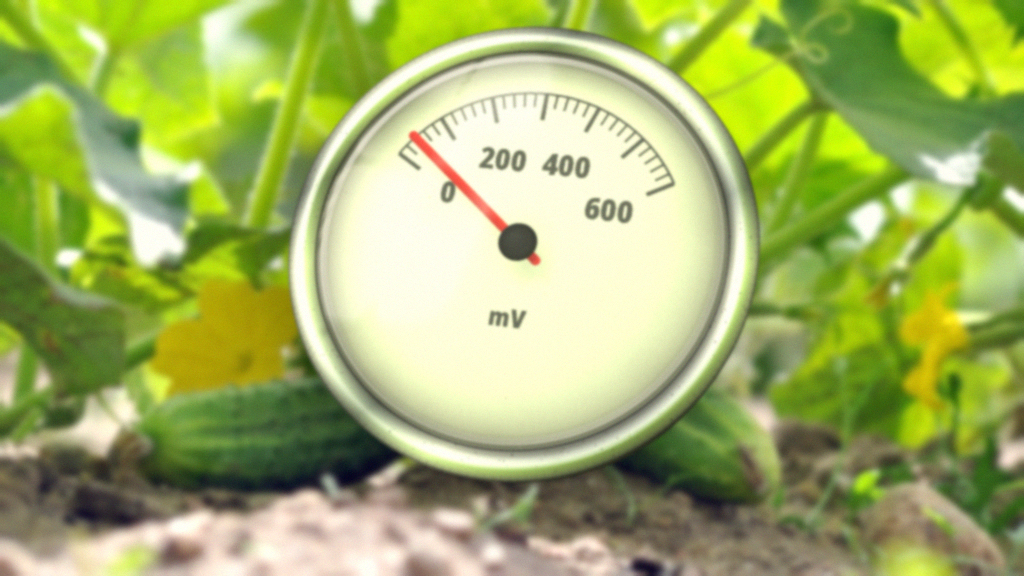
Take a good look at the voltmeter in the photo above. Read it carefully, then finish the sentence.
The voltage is 40 mV
